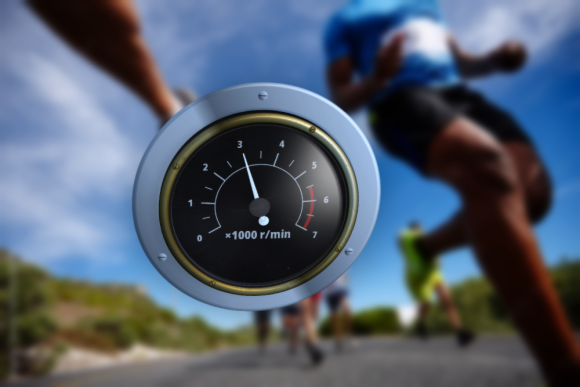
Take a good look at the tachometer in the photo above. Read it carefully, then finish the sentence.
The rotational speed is 3000 rpm
